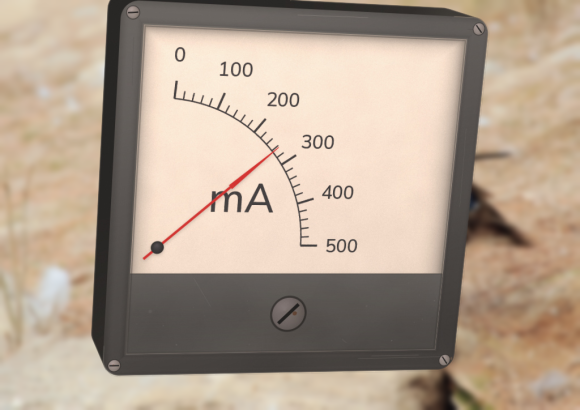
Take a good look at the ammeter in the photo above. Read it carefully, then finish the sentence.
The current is 260 mA
